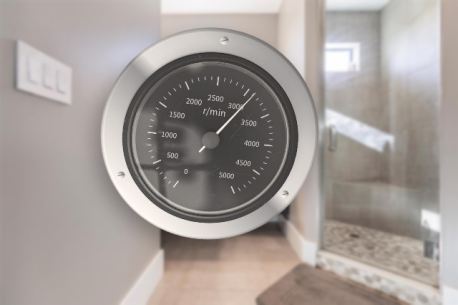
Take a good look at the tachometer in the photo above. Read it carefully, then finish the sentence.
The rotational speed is 3100 rpm
